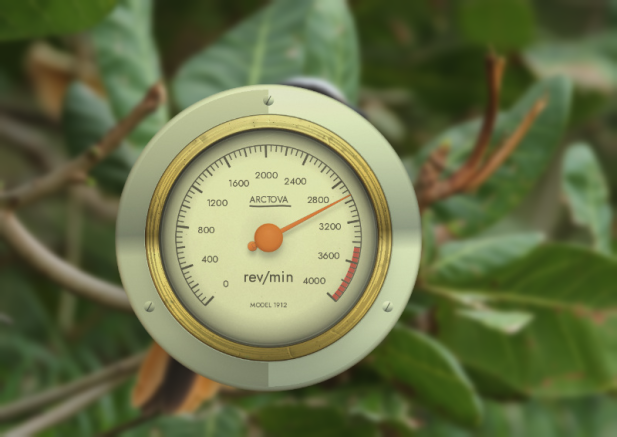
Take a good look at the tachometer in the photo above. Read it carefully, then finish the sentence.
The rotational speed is 2950 rpm
